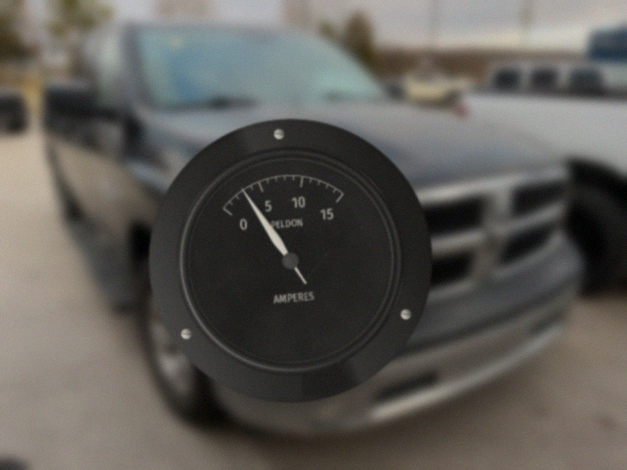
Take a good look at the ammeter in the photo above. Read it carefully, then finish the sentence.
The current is 3 A
